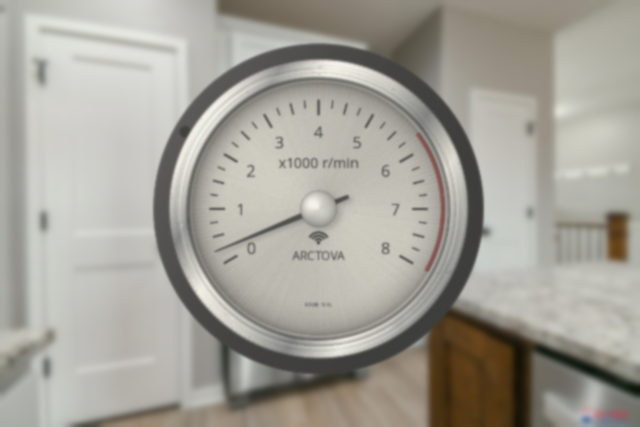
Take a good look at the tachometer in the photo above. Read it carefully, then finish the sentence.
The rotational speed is 250 rpm
